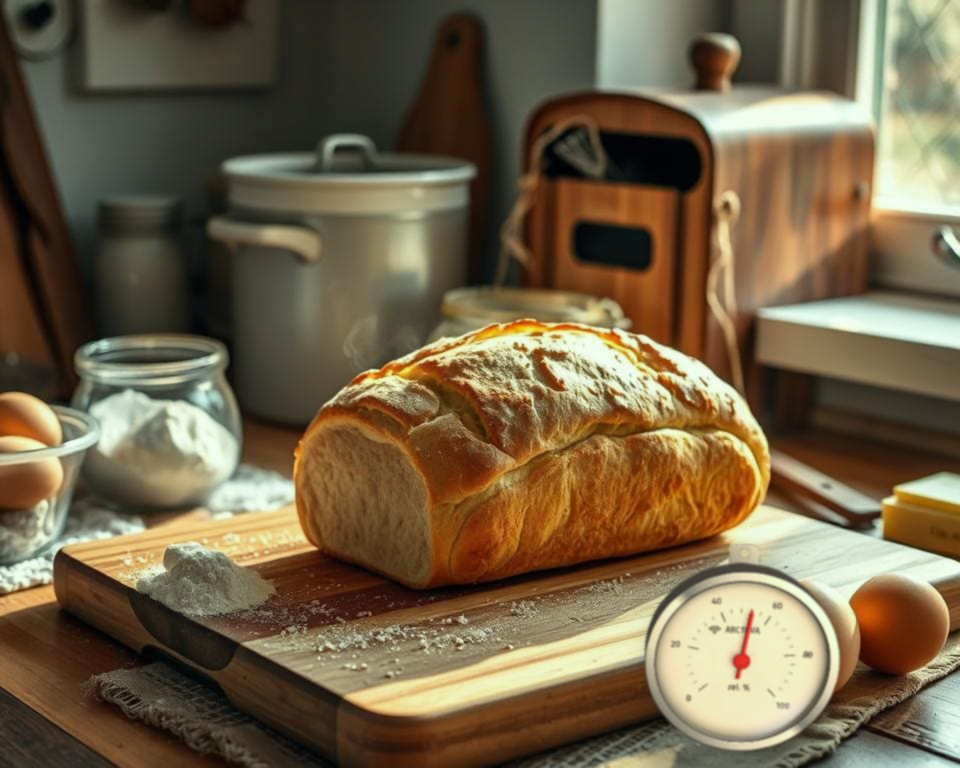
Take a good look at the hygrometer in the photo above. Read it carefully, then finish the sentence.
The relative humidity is 52 %
